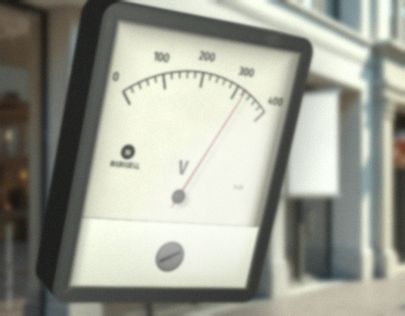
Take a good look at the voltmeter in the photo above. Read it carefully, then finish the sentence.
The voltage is 320 V
